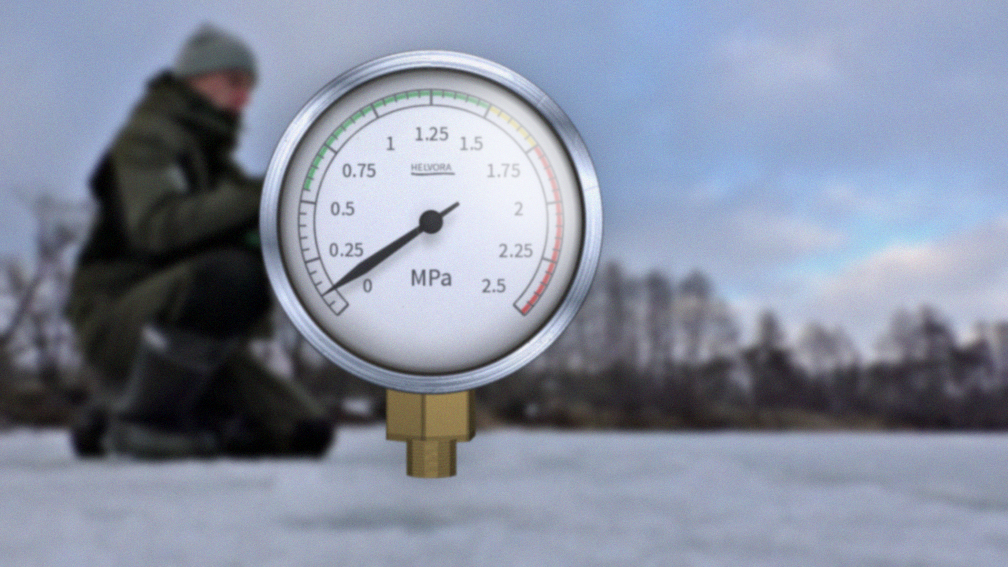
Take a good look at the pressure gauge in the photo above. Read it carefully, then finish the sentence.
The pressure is 0.1 MPa
